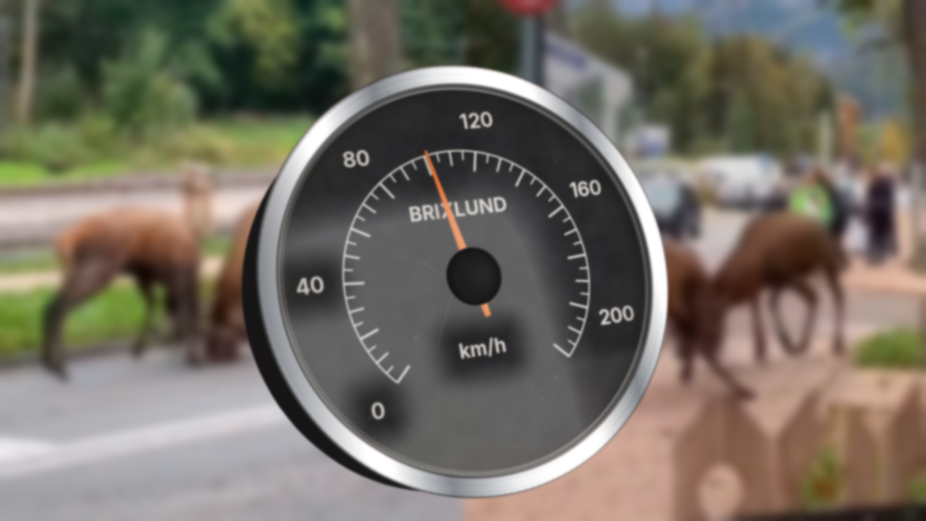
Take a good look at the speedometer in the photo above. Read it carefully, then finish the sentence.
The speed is 100 km/h
